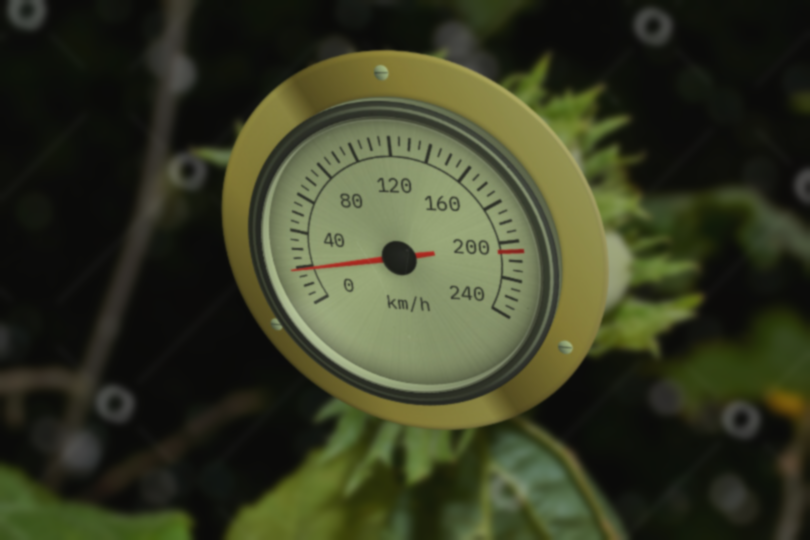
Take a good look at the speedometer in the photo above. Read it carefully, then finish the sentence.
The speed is 20 km/h
